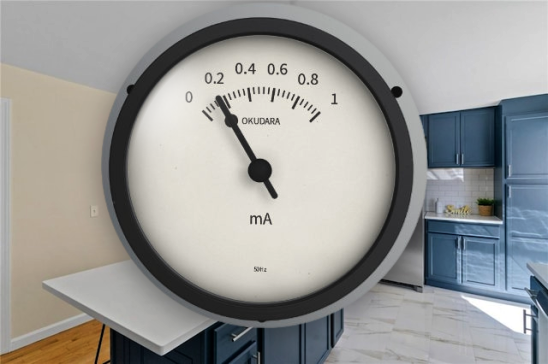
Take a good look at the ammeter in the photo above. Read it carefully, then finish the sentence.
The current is 0.16 mA
